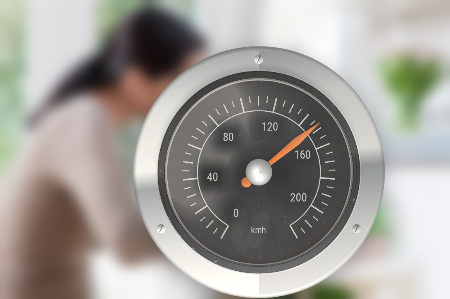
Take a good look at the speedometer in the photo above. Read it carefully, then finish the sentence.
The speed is 147.5 km/h
